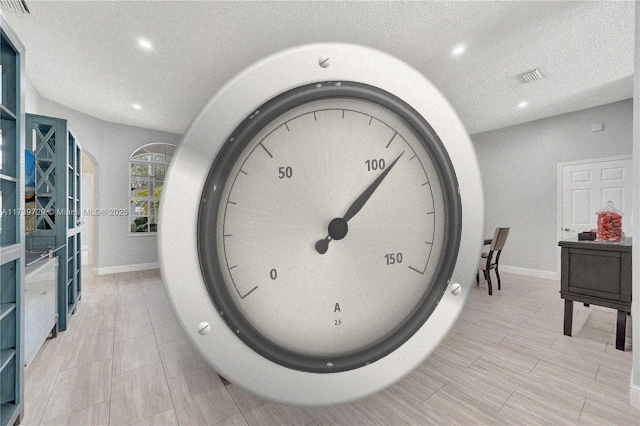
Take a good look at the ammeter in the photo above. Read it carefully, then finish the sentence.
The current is 105 A
